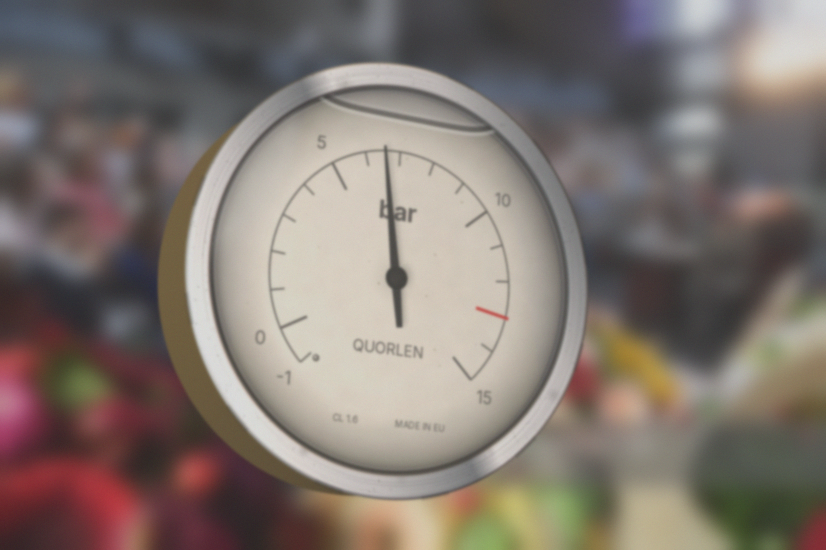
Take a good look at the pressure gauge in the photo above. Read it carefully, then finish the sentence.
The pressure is 6.5 bar
